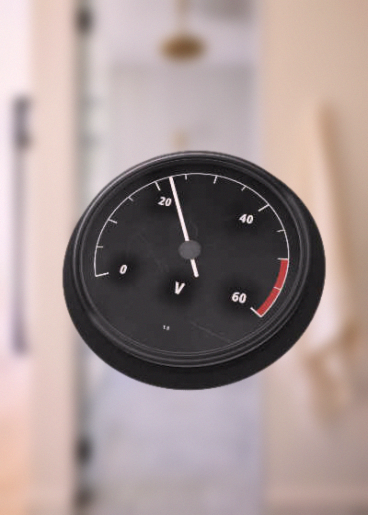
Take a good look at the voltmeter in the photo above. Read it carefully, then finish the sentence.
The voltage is 22.5 V
